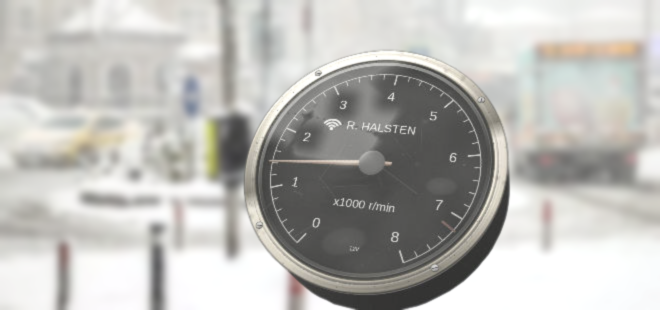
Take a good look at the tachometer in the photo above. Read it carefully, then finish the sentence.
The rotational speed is 1400 rpm
